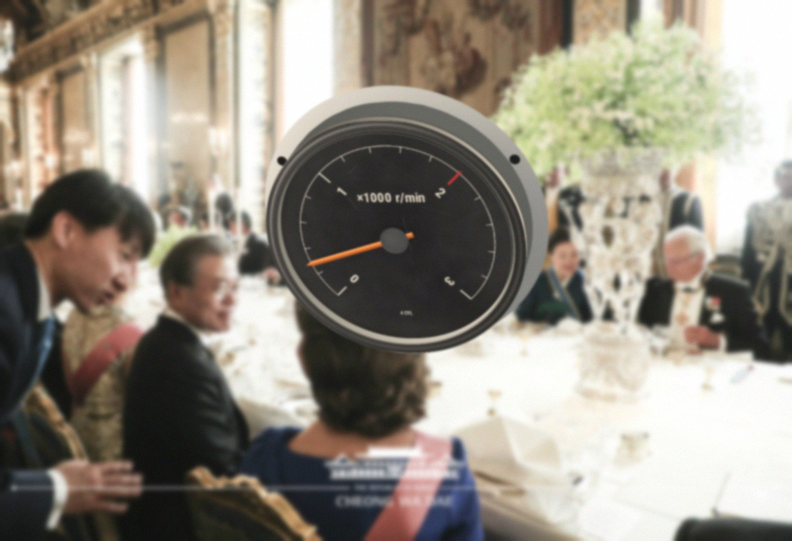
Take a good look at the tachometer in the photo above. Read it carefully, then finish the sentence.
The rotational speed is 300 rpm
